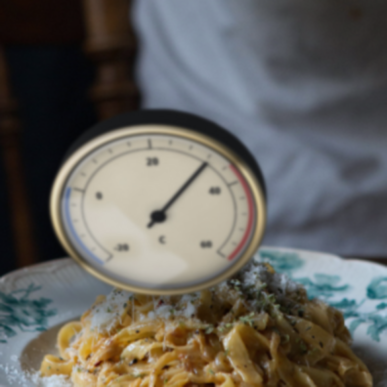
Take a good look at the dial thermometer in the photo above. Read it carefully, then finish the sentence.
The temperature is 32 °C
